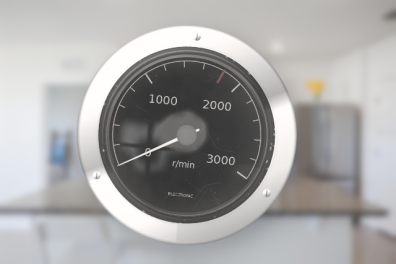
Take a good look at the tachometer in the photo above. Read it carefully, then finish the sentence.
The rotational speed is 0 rpm
